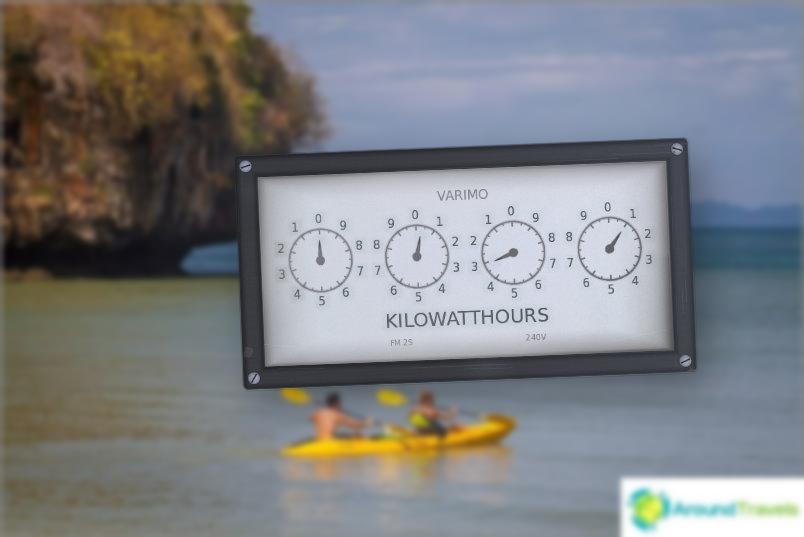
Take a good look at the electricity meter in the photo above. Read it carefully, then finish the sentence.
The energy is 31 kWh
